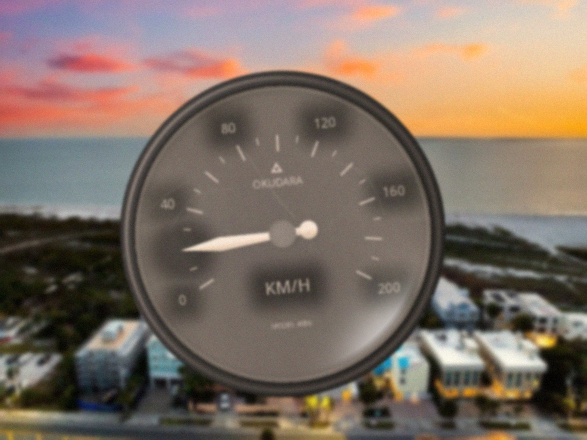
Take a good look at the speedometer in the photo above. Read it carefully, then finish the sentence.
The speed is 20 km/h
